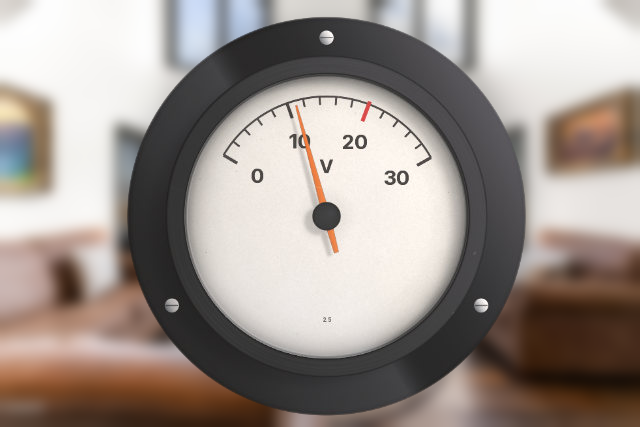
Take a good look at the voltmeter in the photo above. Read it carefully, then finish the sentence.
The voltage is 11 V
